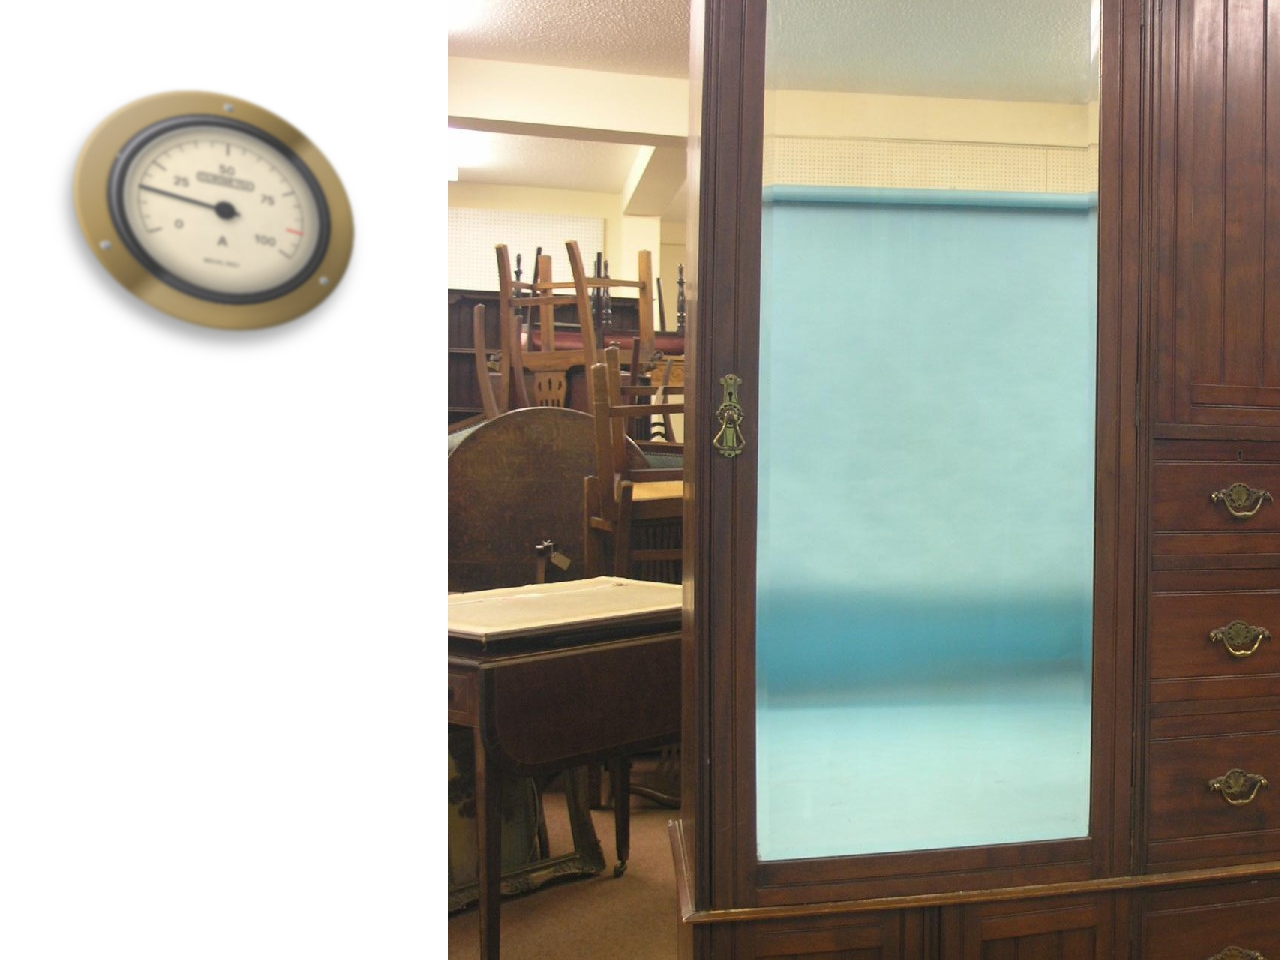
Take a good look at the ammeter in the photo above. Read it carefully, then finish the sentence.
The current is 15 A
